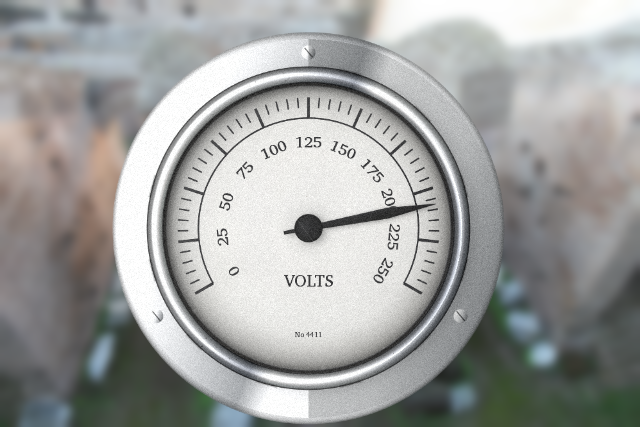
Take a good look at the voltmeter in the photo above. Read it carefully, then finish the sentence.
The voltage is 207.5 V
